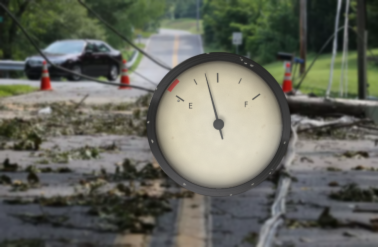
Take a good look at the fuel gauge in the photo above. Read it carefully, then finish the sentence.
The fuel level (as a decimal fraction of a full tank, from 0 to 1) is 0.375
